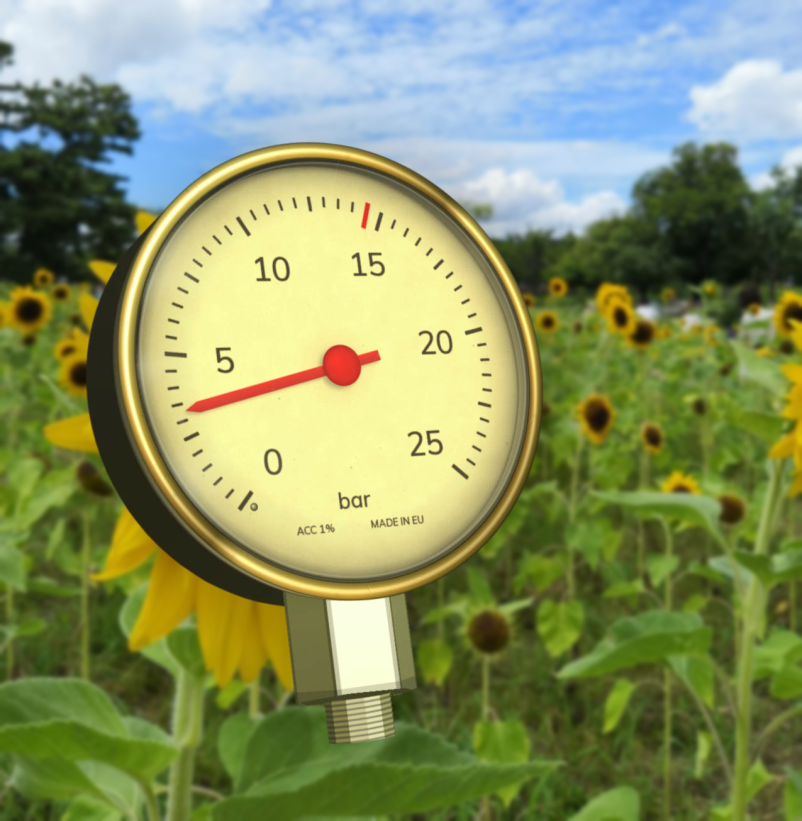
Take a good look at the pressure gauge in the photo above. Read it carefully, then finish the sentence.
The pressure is 3.25 bar
